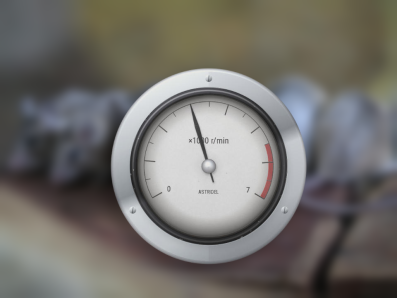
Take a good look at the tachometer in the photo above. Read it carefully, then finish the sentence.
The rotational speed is 3000 rpm
